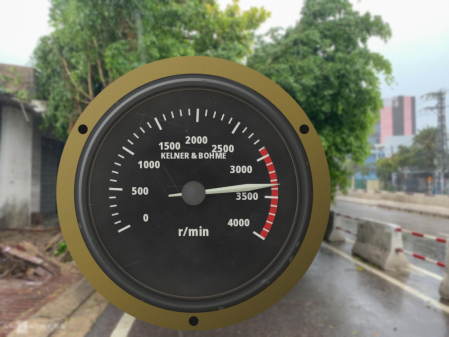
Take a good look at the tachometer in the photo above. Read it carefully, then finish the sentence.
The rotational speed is 3350 rpm
